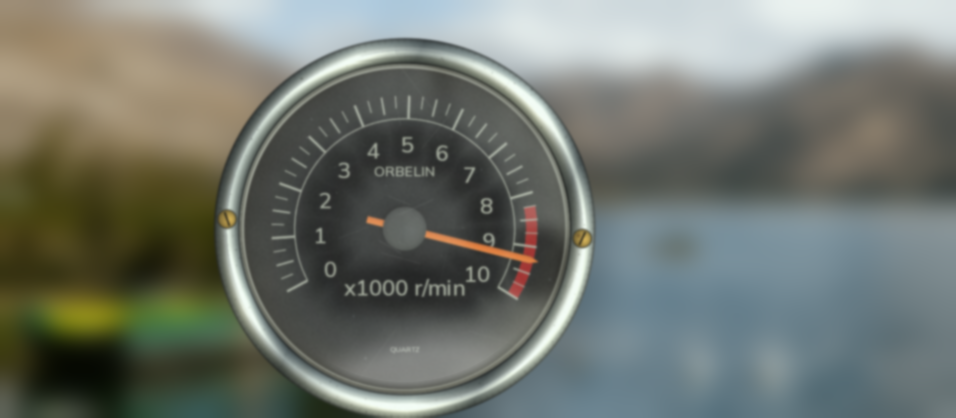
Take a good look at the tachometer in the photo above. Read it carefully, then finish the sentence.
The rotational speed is 9250 rpm
